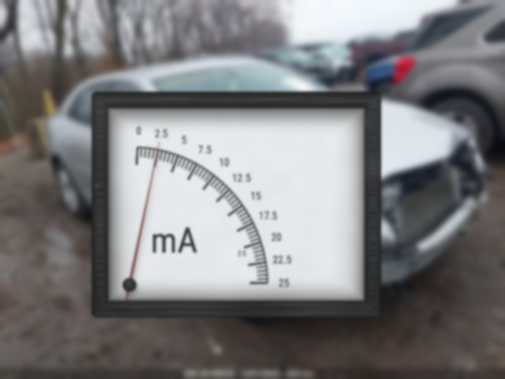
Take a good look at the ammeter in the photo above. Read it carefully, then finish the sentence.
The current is 2.5 mA
